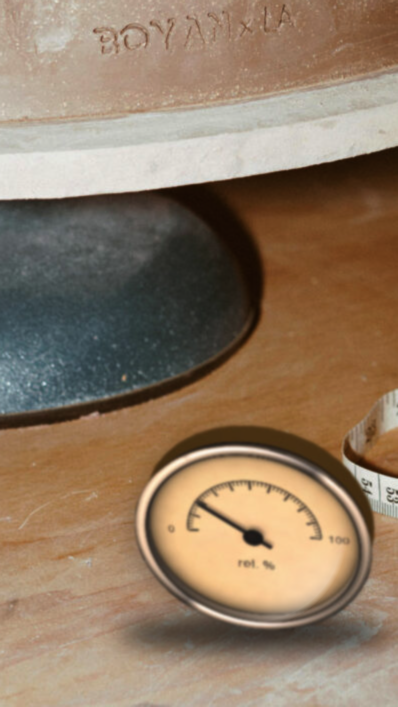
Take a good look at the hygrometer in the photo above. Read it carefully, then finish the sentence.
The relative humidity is 20 %
